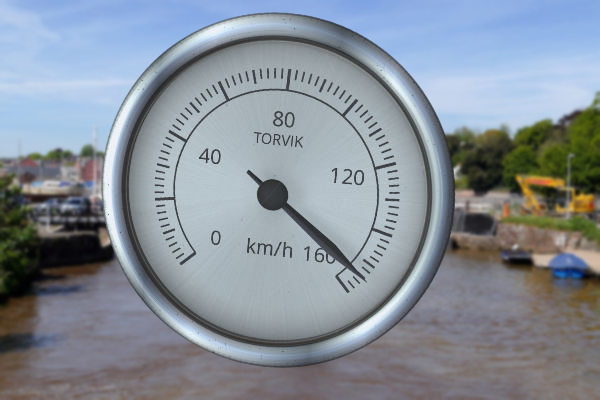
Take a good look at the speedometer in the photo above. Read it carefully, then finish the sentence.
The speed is 154 km/h
